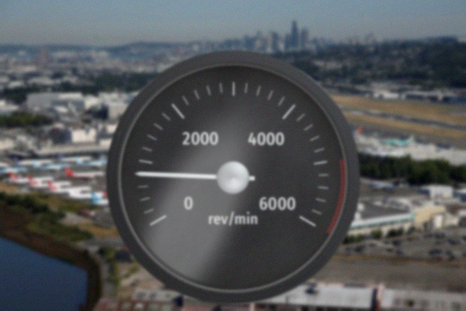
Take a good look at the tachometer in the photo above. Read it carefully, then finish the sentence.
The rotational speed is 800 rpm
